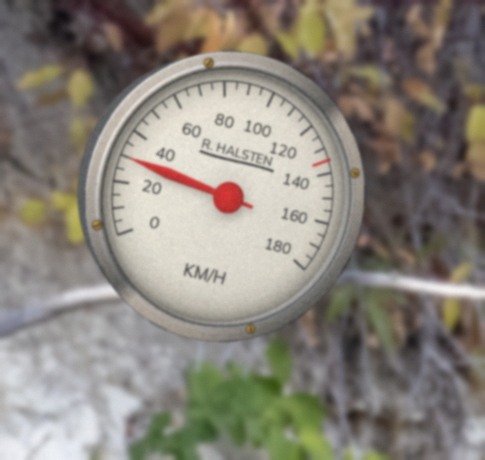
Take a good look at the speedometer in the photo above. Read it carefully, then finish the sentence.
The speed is 30 km/h
